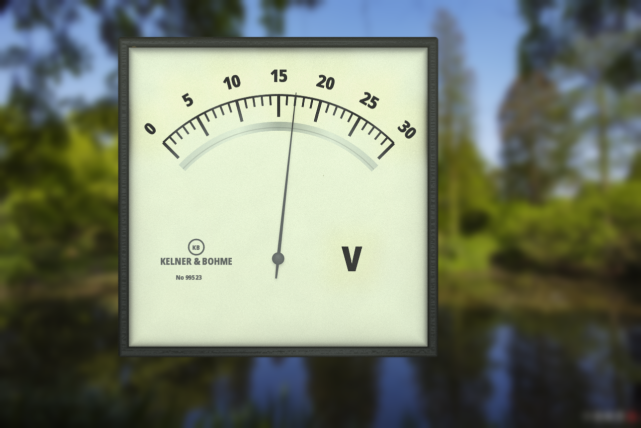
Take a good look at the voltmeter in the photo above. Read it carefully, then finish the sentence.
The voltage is 17 V
